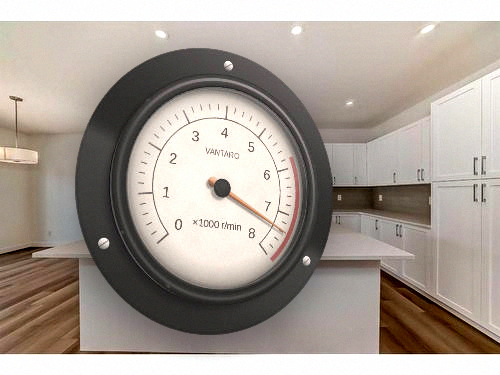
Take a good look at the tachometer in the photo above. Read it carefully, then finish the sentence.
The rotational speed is 7400 rpm
